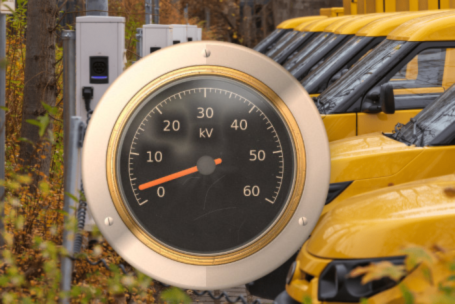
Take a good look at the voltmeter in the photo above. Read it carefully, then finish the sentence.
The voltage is 3 kV
